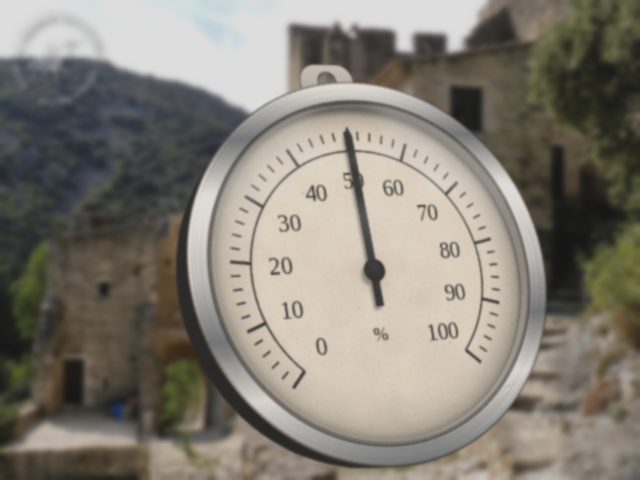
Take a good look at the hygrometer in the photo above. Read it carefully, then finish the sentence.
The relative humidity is 50 %
